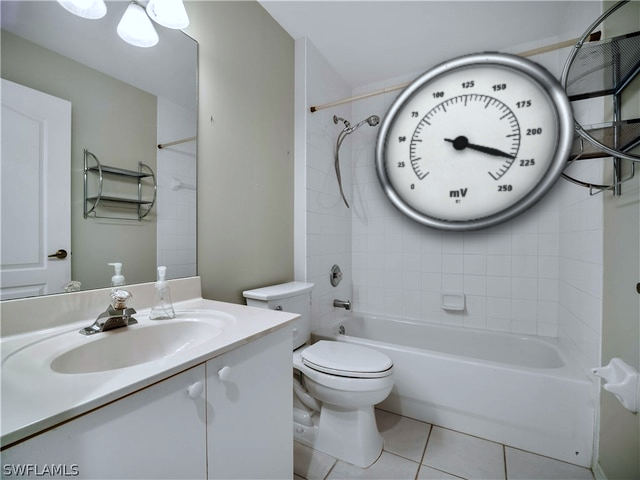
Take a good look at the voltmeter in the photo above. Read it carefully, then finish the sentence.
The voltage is 225 mV
